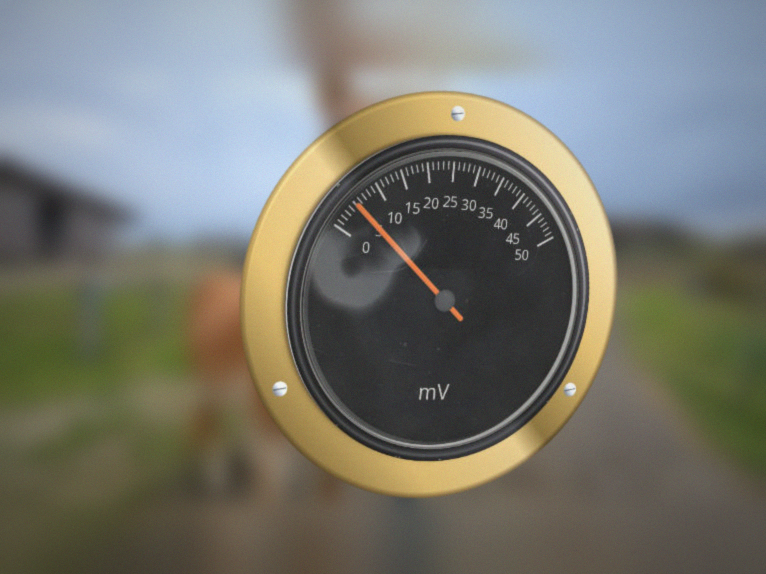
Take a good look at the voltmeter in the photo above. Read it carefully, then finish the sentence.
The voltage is 5 mV
